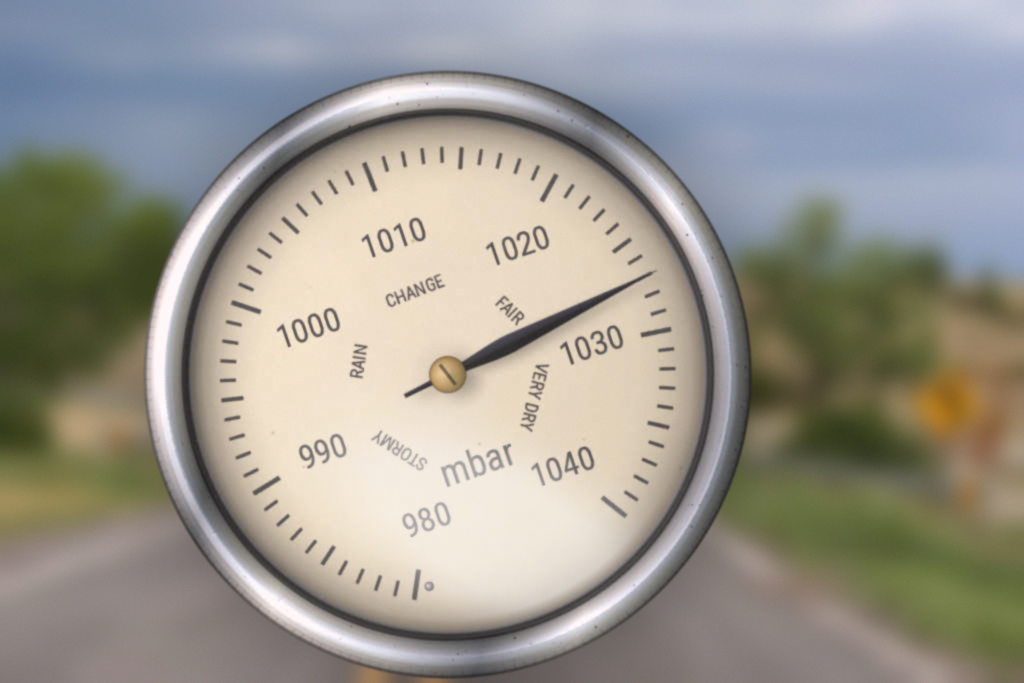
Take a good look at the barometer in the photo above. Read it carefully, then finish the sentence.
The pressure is 1027 mbar
